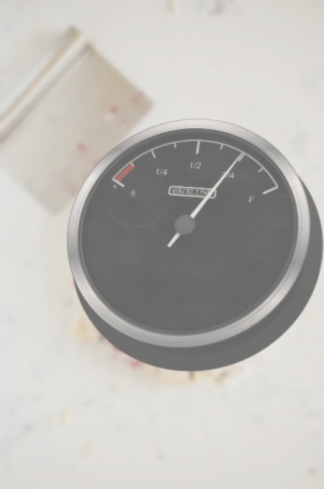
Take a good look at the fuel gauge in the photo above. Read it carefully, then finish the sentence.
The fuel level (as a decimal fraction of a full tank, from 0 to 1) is 0.75
